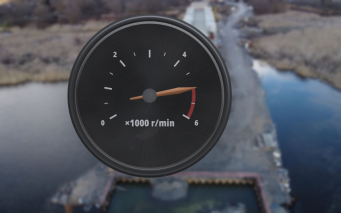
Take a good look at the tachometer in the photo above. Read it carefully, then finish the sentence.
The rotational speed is 5000 rpm
